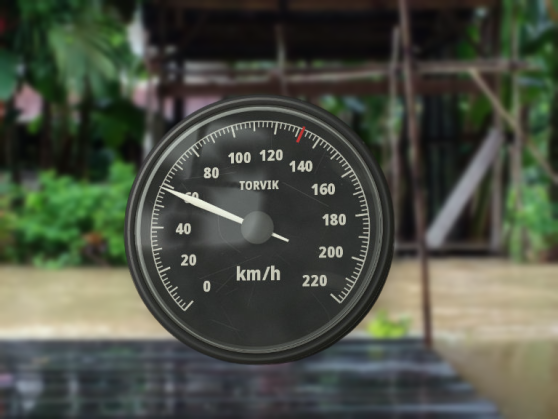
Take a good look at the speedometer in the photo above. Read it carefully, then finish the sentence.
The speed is 58 km/h
